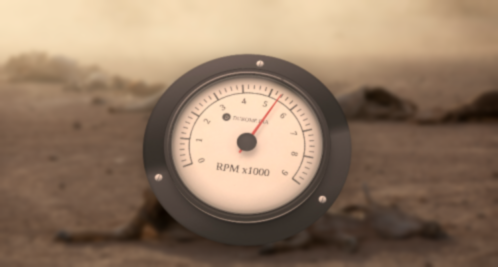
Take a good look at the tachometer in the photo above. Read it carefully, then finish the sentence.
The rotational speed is 5400 rpm
